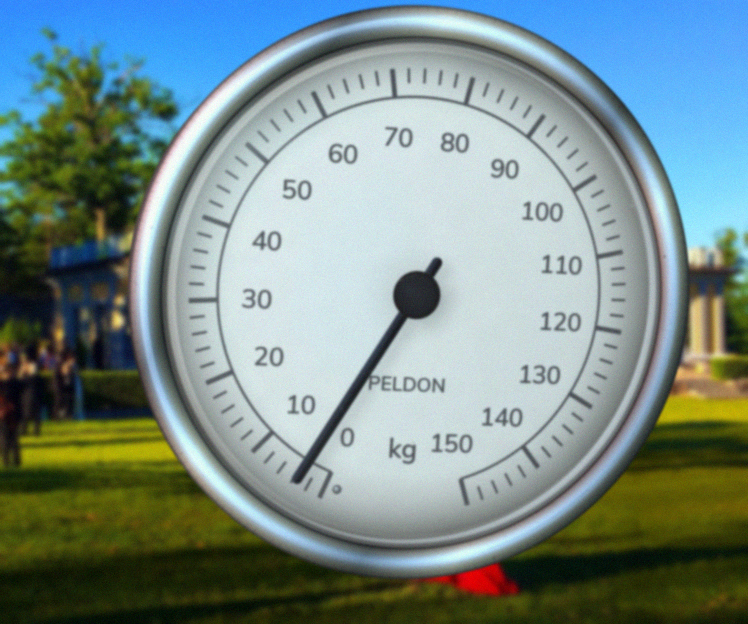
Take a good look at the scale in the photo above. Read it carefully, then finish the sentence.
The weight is 4 kg
